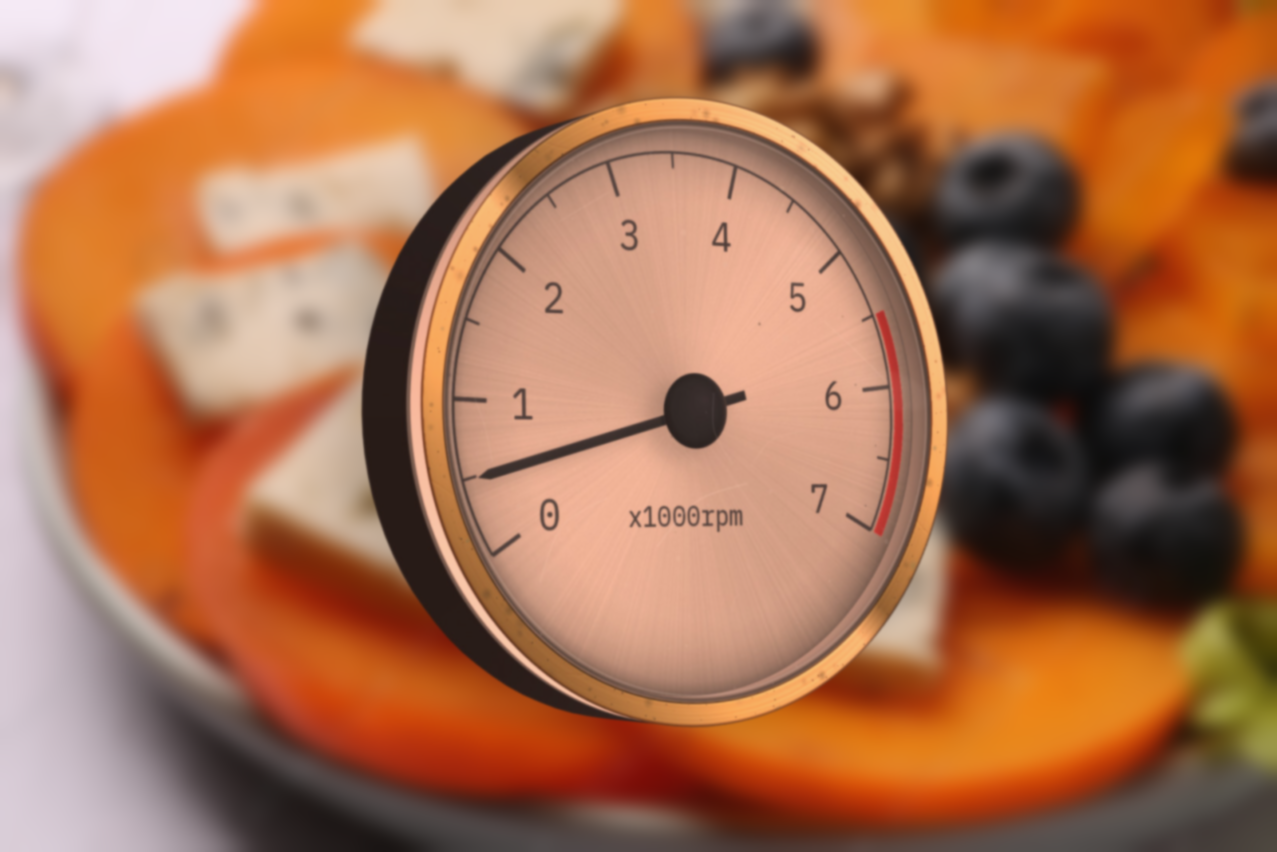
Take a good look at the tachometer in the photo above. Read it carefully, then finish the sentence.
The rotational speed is 500 rpm
